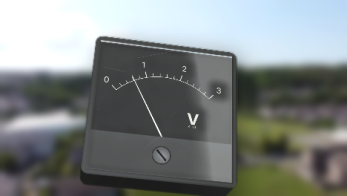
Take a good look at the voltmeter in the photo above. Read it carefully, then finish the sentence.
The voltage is 0.6 V
